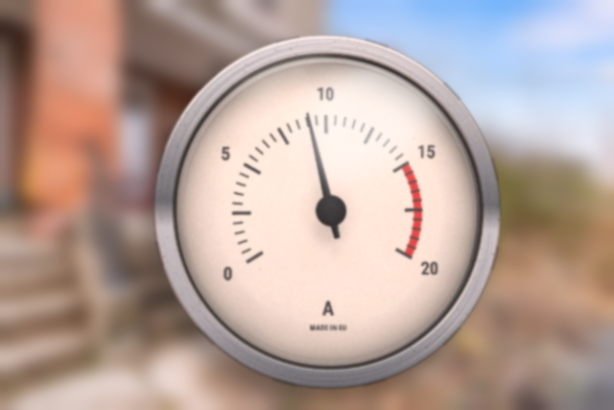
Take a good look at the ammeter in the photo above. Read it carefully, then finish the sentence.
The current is 9 A
